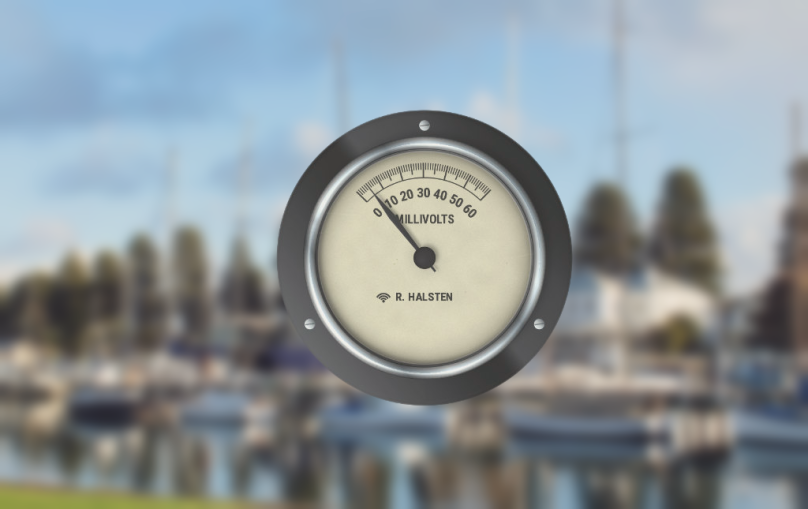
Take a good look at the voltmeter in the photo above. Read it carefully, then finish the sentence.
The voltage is 5 mV
